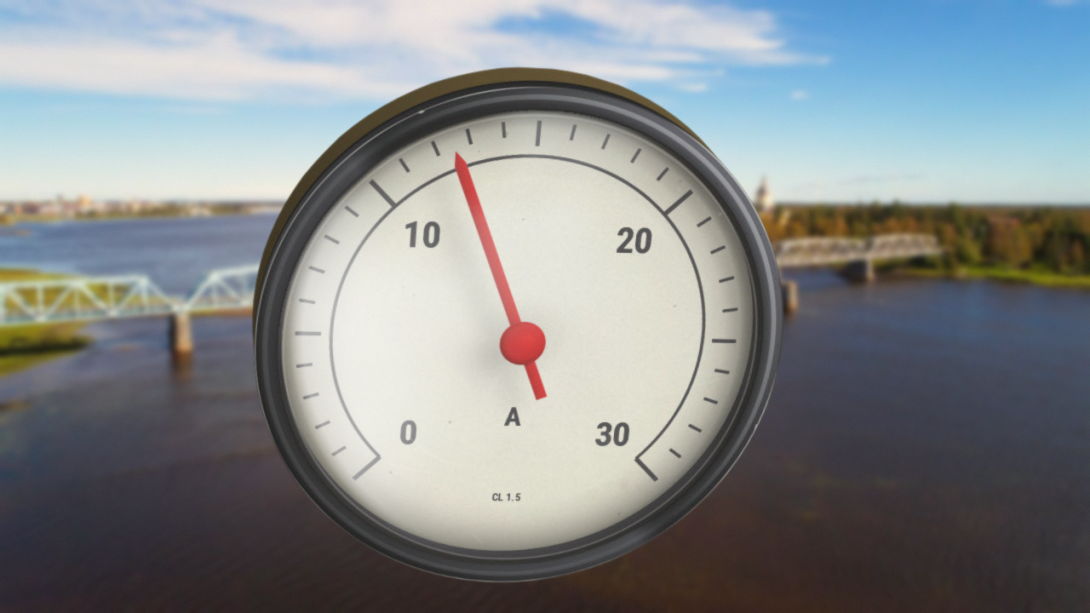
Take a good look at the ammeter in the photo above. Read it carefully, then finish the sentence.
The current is 12.5 A
